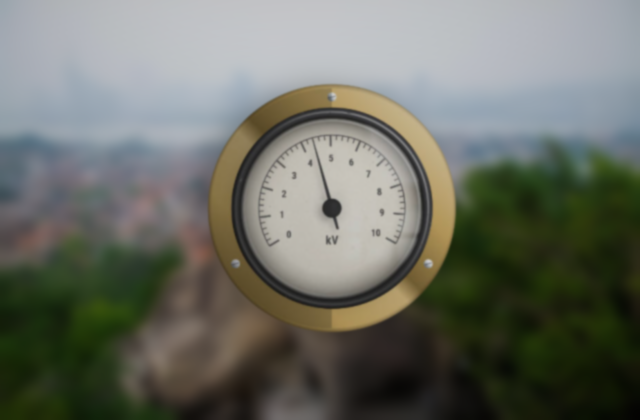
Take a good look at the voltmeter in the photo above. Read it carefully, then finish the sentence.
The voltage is 4.4 kV
